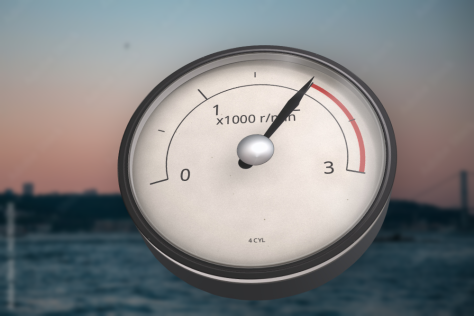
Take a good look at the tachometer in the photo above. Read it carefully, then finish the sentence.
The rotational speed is 2000 rpm
